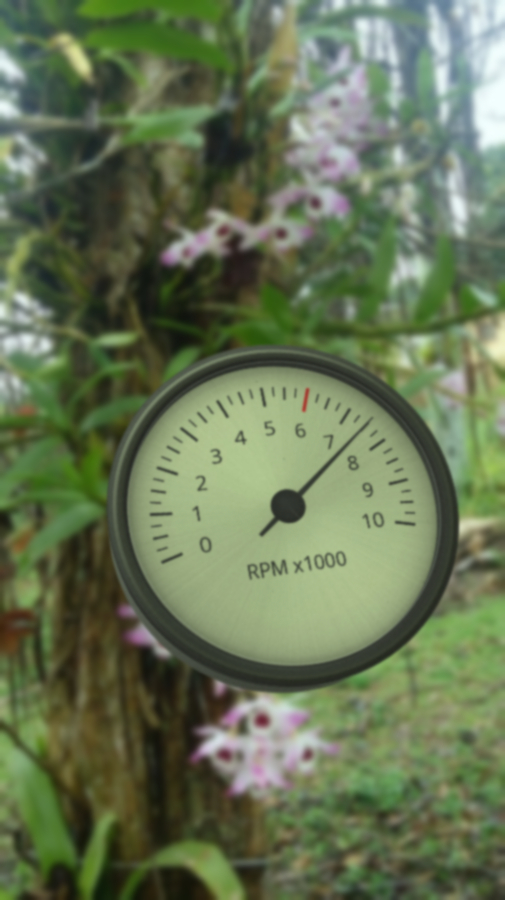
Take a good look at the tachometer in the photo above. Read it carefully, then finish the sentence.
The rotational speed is 7500 rpm
